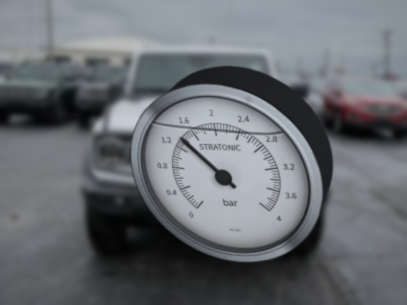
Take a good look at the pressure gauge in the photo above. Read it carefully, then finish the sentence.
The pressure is 1.4 bar
